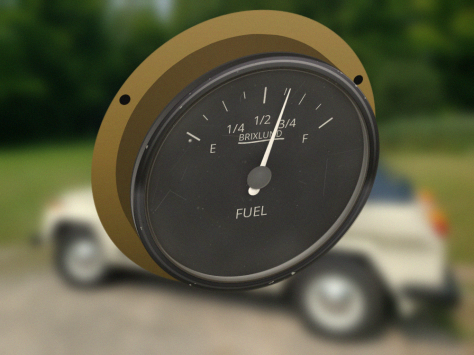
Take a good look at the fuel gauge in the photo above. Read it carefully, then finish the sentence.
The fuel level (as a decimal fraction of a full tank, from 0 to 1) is 0.625
